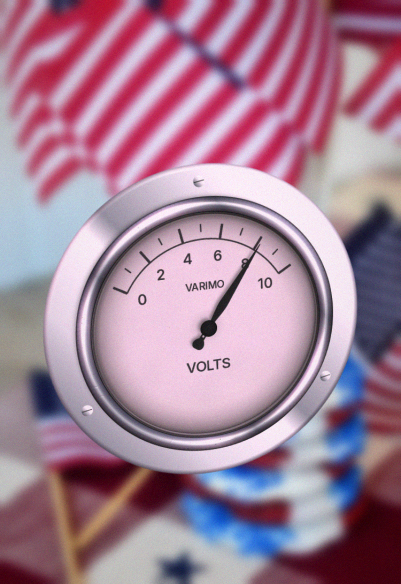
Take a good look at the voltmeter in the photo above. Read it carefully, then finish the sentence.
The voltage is 8 V
